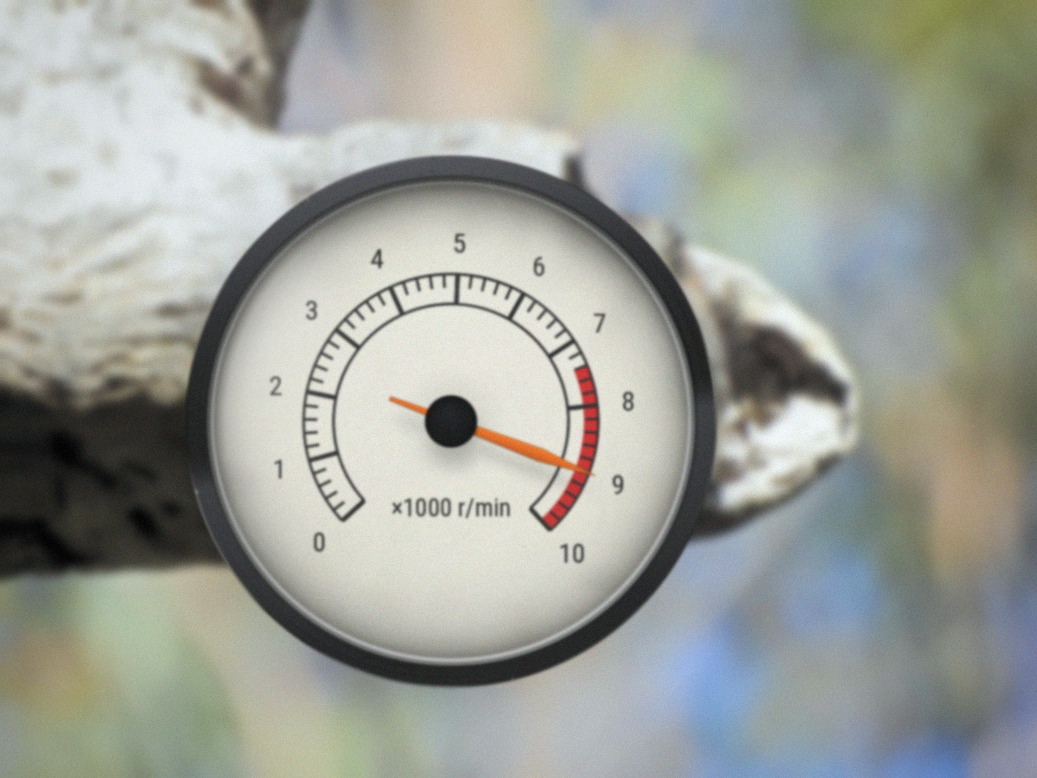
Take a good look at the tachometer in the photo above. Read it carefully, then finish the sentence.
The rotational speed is 9000 rpm
